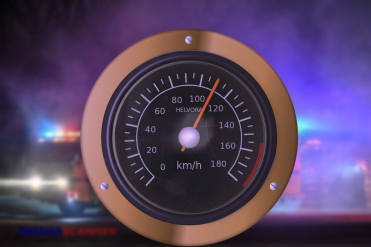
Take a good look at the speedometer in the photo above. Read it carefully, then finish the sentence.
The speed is 110 km/h
